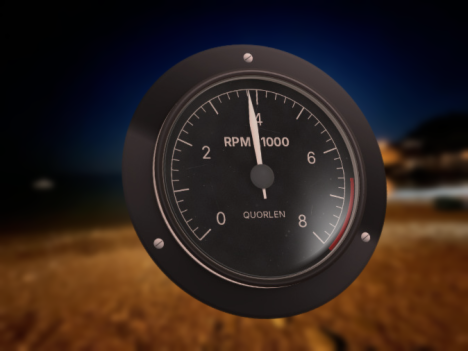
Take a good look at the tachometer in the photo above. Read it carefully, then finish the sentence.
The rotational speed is 3800 rpm
